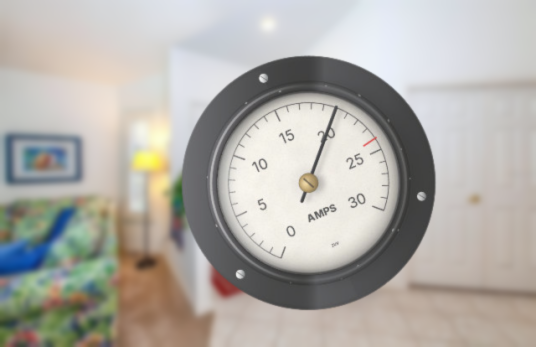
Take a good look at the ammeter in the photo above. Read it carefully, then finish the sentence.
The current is 20 A
